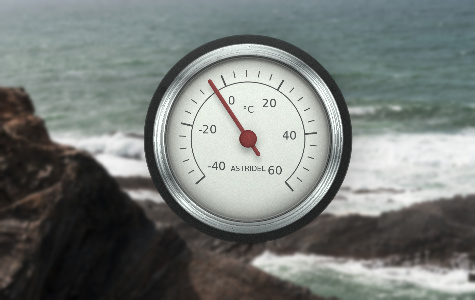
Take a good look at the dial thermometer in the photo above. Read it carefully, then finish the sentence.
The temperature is -4 °C
